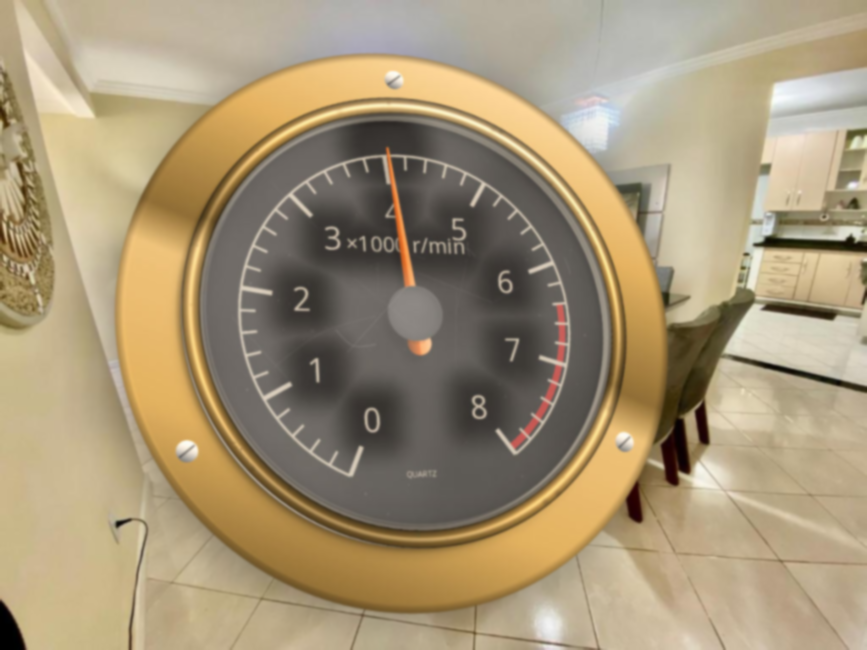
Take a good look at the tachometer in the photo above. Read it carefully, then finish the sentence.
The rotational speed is 4000 rpm
